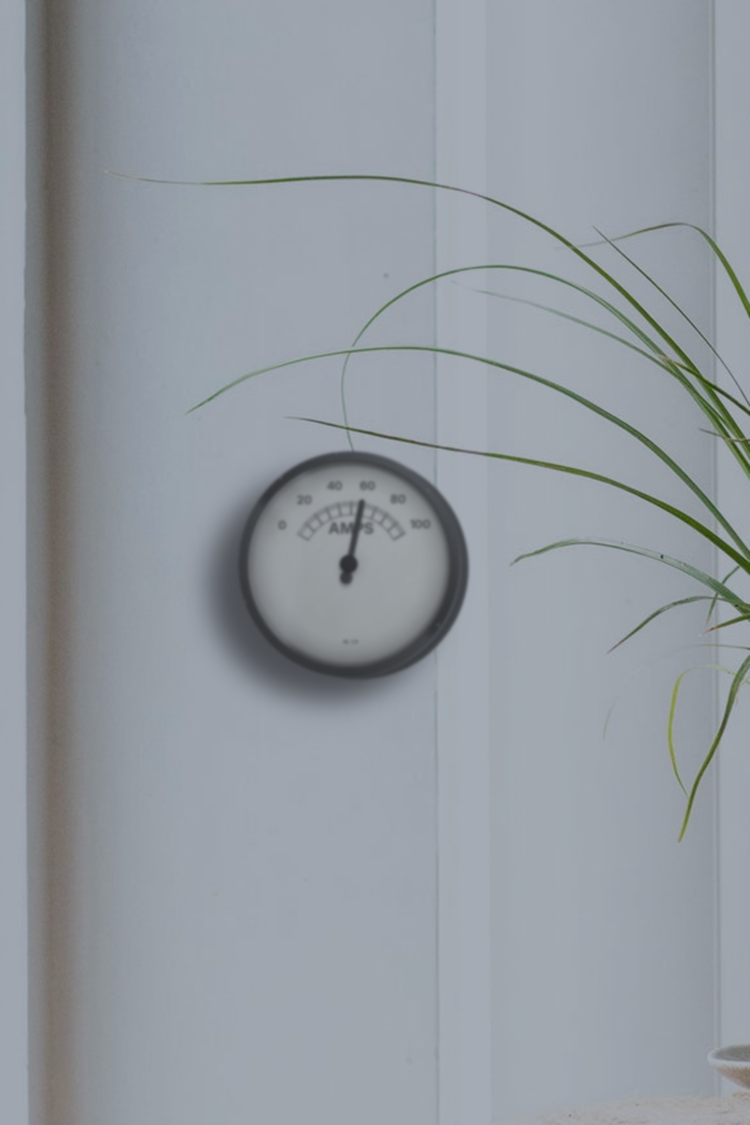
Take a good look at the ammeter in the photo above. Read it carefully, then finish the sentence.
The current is 60 A
